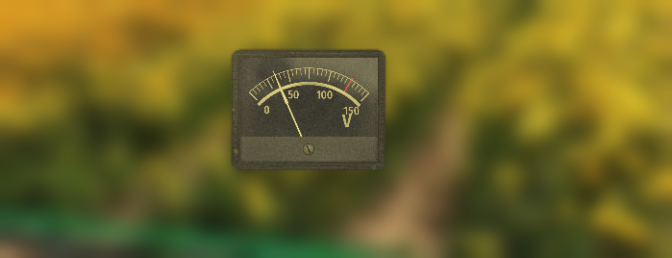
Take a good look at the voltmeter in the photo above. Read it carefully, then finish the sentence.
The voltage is 35 V
